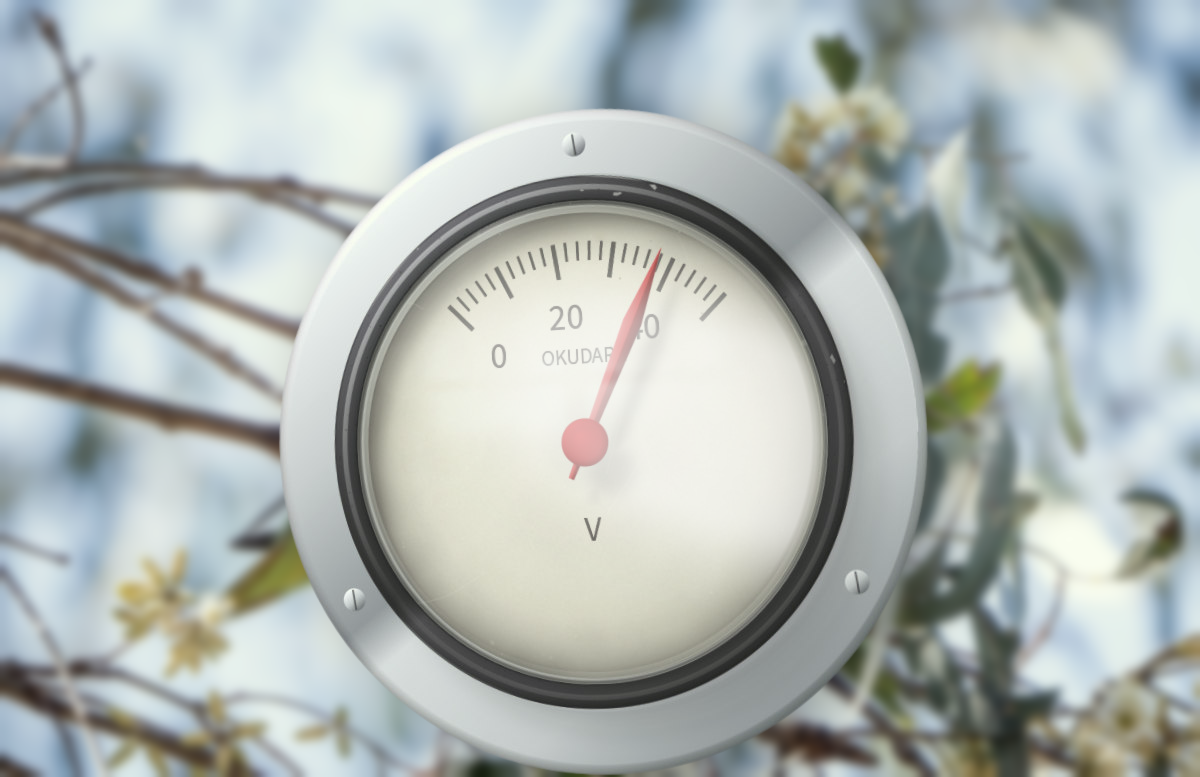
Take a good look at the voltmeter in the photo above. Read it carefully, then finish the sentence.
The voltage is 38 V
